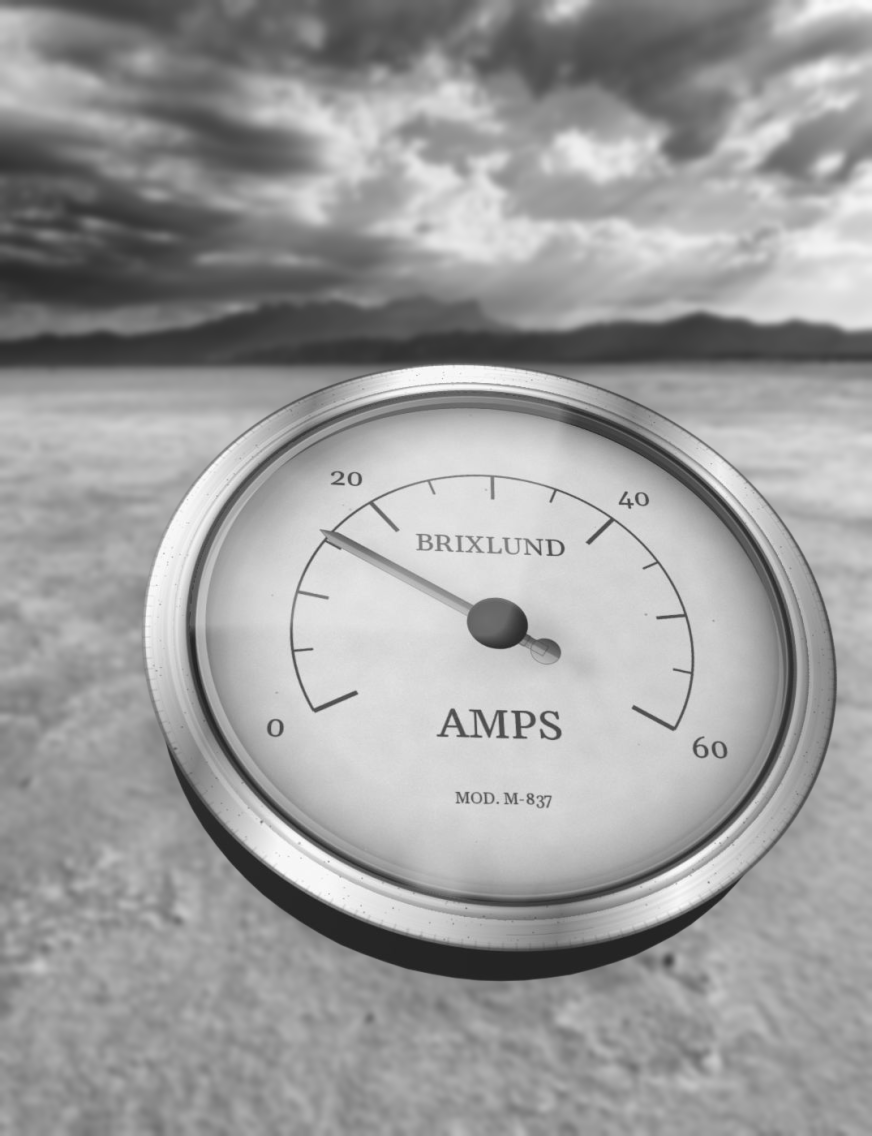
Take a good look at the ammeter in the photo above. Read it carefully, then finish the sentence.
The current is 15 A
